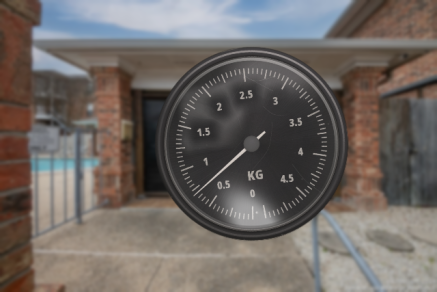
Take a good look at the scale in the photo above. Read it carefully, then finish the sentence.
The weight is 0.7 kg
